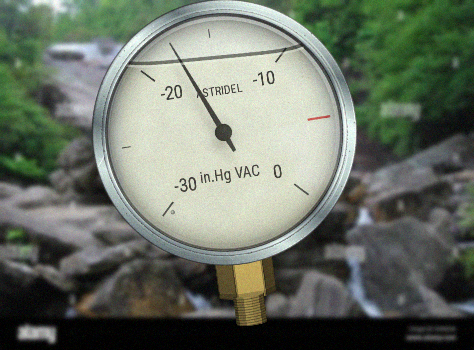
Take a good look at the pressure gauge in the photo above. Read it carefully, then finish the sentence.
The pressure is -17.5 inHg
